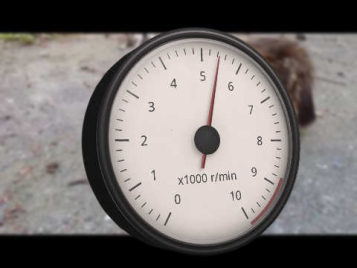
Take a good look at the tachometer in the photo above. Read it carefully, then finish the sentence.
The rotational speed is 5400 rpm
